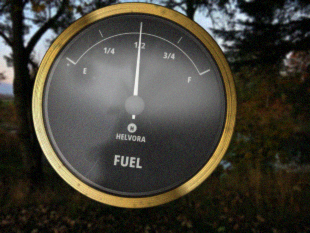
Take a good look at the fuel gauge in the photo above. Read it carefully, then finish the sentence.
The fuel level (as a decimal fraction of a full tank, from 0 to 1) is 0.5
